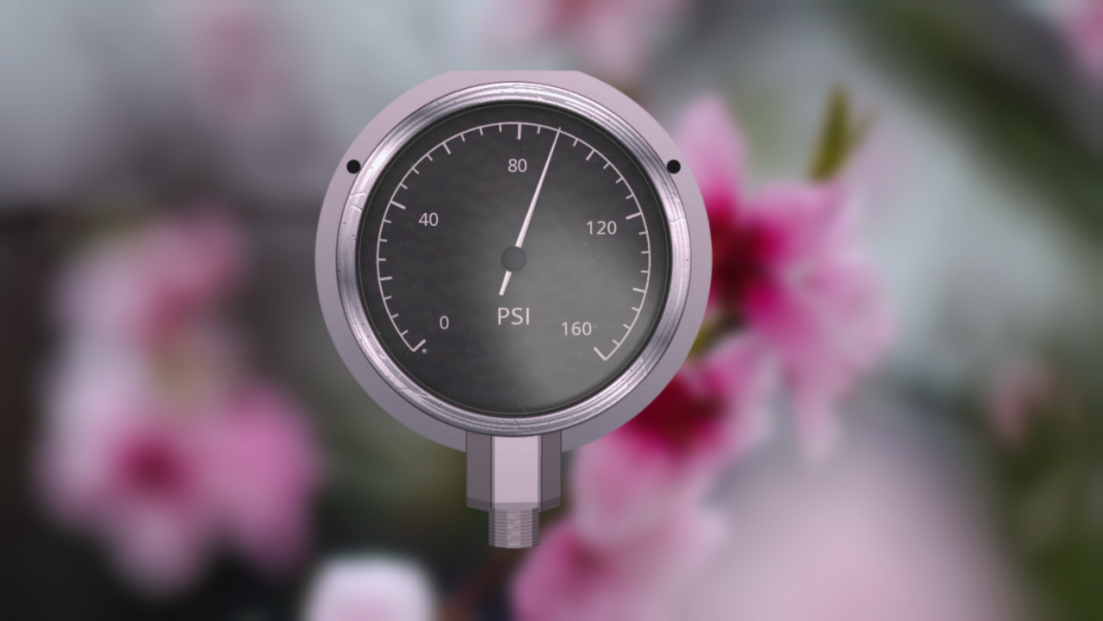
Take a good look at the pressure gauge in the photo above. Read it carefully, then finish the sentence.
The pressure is 90 psi
